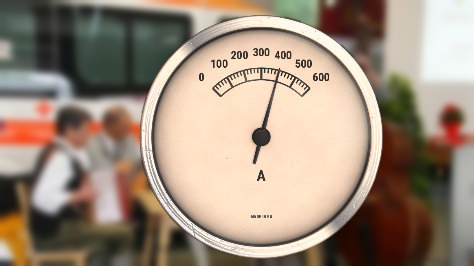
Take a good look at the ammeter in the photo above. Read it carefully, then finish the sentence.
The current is 400 A
